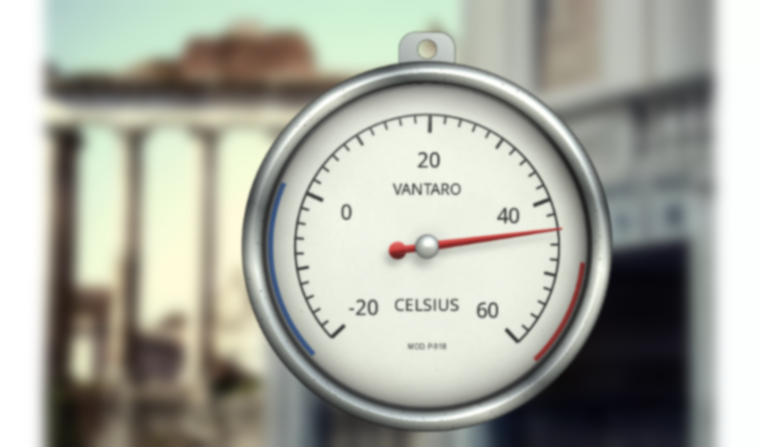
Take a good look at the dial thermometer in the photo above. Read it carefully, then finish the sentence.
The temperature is 44 °C
